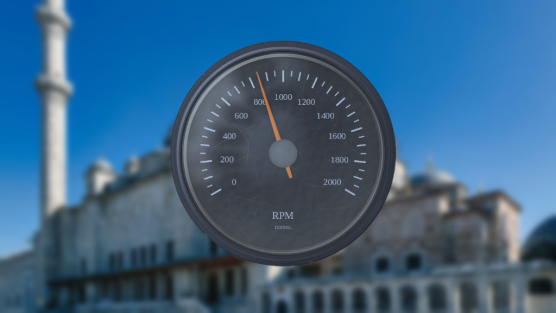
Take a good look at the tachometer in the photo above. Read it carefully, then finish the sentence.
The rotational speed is 850 rpm
